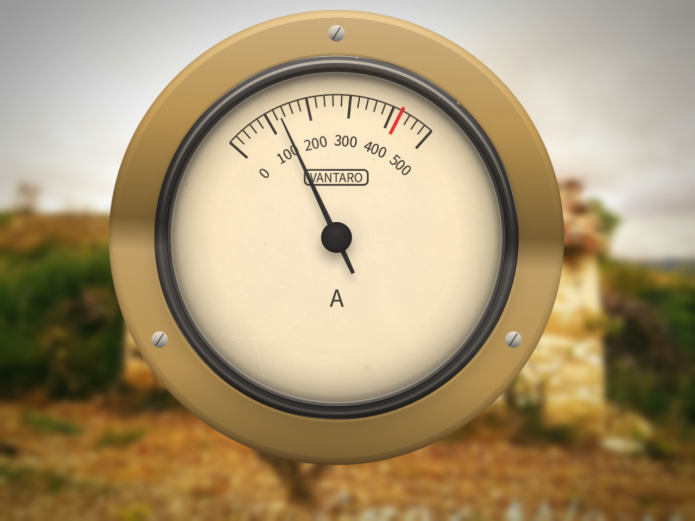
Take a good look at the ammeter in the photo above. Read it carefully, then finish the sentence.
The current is 130 A
